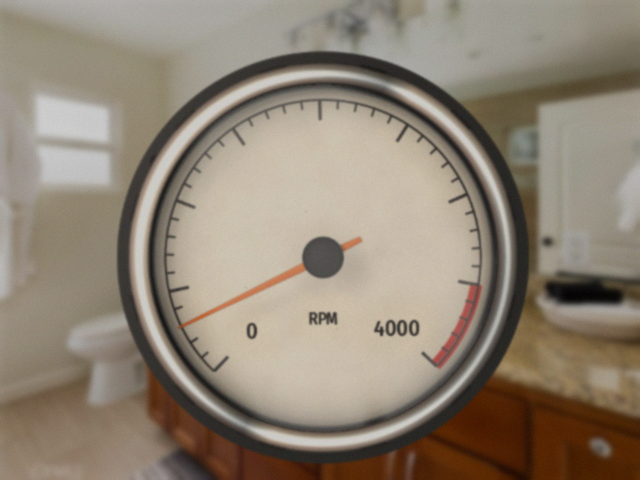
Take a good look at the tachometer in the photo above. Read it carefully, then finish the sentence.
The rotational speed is 300 rpm
